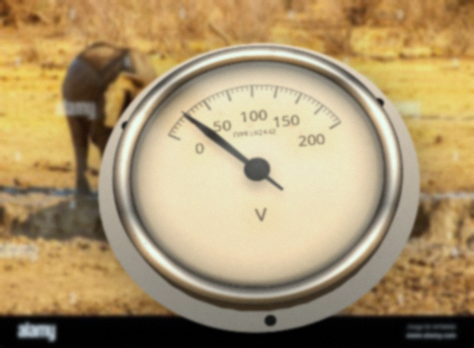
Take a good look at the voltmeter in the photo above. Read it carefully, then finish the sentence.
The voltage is 25 V
